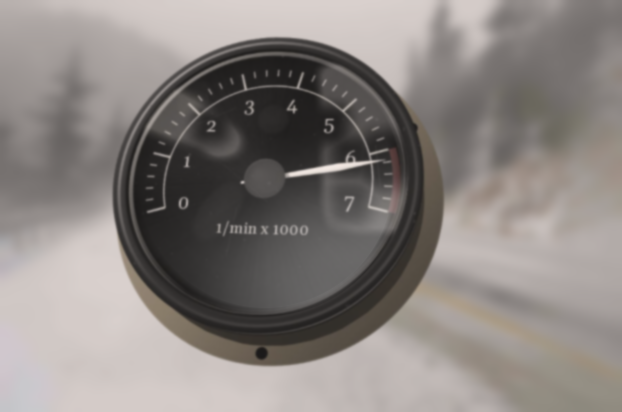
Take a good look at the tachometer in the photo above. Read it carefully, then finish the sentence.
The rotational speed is 6200 rpm
